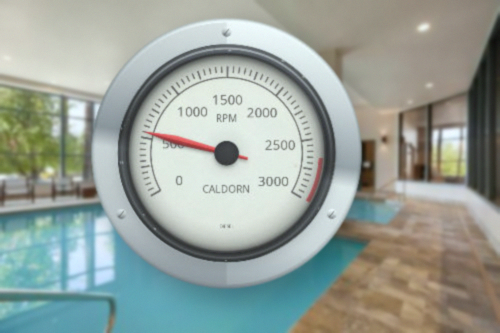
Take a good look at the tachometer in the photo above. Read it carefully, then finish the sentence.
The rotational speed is 550 rpm
